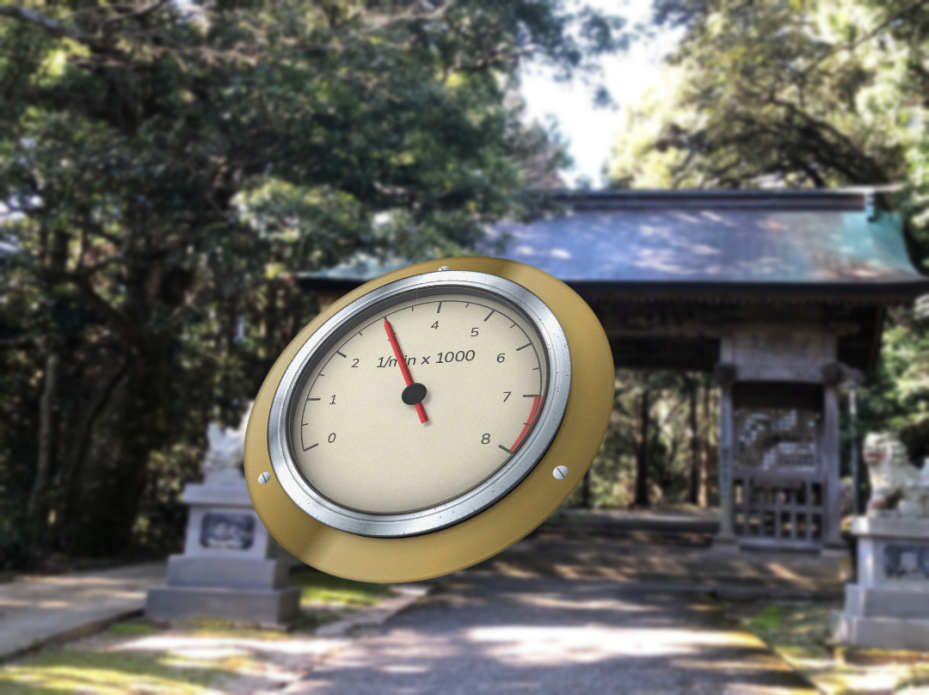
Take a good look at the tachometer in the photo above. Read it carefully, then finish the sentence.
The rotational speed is 3000 rpm
